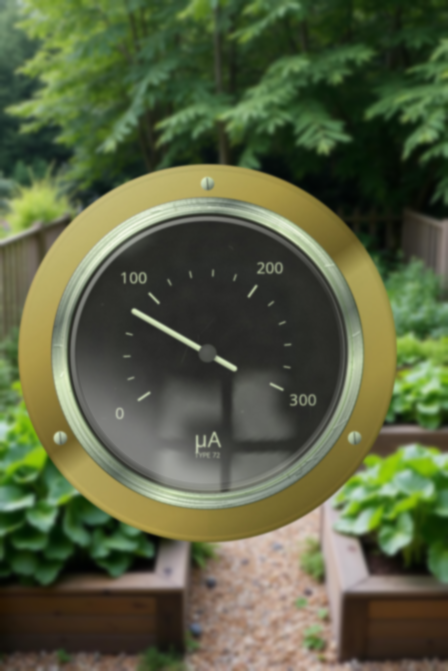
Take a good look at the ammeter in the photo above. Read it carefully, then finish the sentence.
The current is 80 µA
